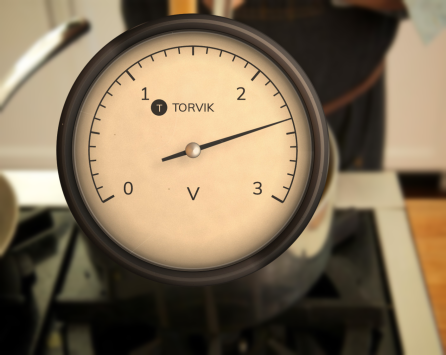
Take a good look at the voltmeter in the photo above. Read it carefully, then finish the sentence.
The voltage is 2.4 V
